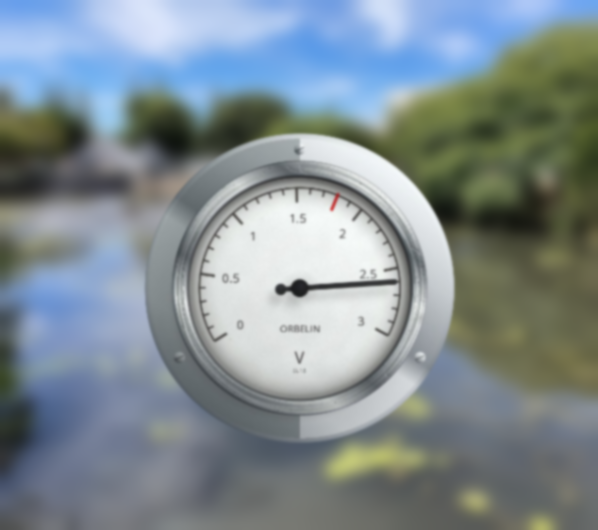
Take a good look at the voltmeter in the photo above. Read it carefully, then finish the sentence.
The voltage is 2.6 V
